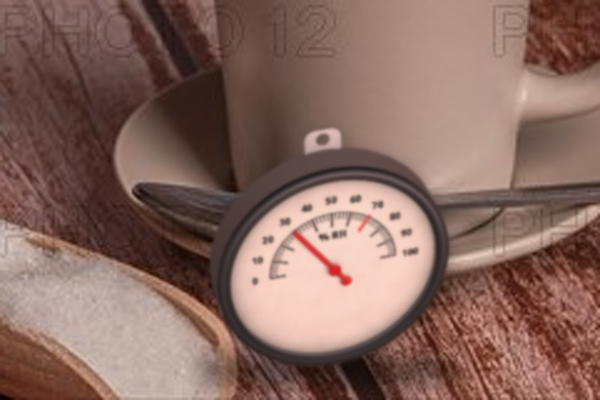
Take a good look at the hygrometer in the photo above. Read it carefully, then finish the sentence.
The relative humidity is 30 %
